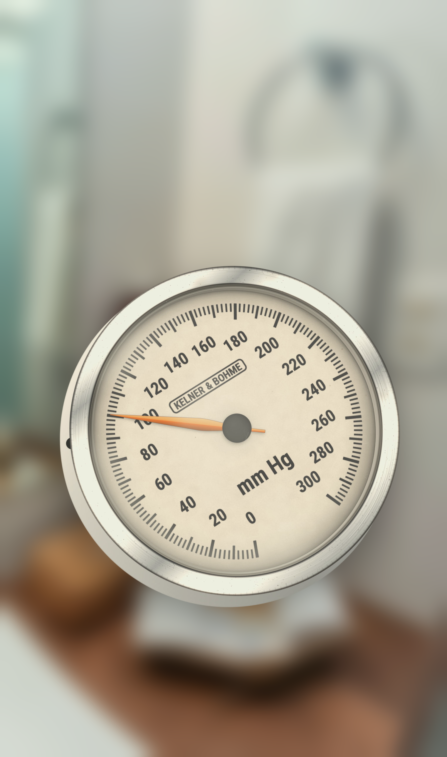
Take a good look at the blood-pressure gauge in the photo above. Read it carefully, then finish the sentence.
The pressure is 100 mmHg
